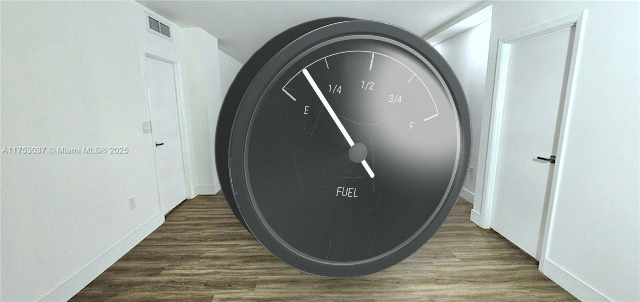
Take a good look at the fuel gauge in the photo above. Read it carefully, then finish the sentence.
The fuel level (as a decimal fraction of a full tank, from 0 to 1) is 0.125
